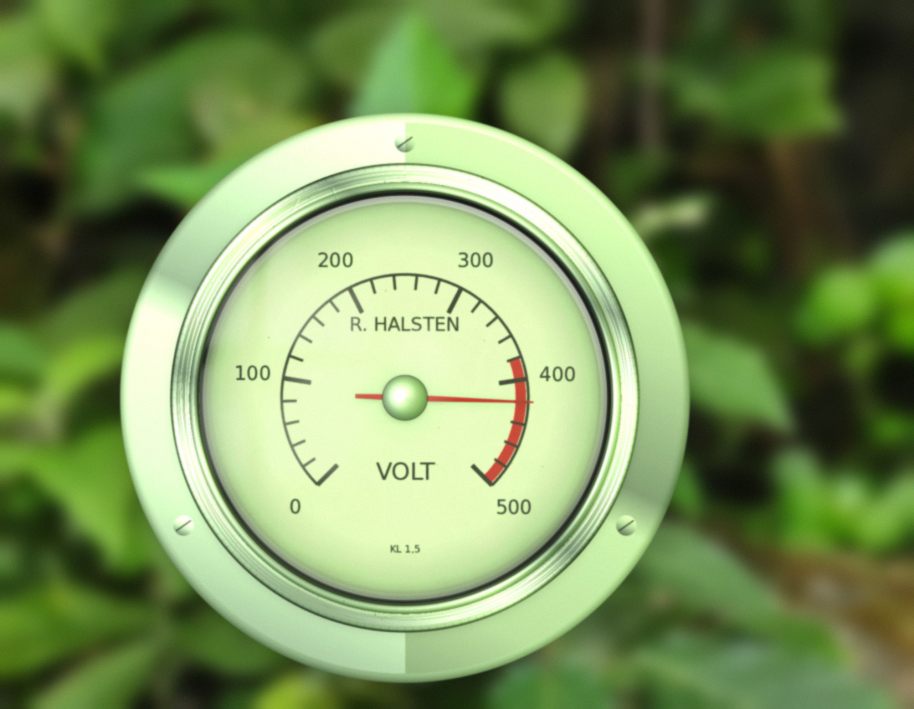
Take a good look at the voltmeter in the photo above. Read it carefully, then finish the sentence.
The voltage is 420 V
